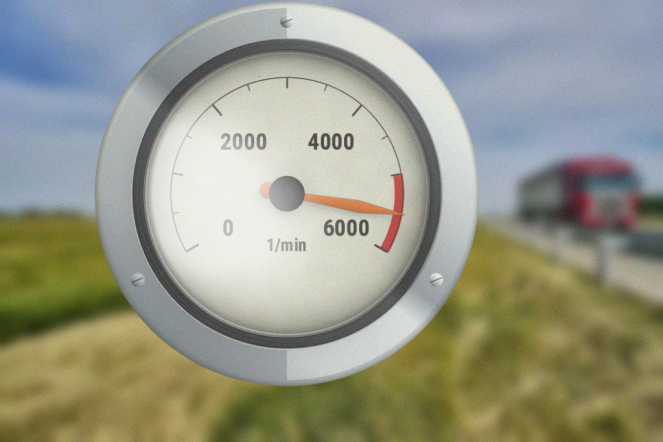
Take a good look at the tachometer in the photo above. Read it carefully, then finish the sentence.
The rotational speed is 5500 rpm
